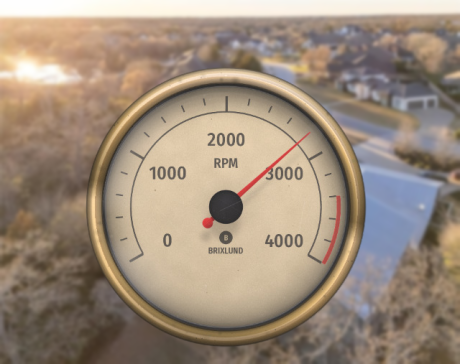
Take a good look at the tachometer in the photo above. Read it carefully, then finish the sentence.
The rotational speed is 2800 rpm
